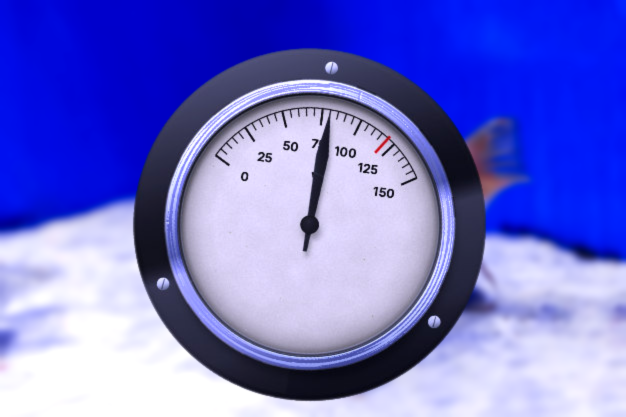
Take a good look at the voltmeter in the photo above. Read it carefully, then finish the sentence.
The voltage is 80 V
